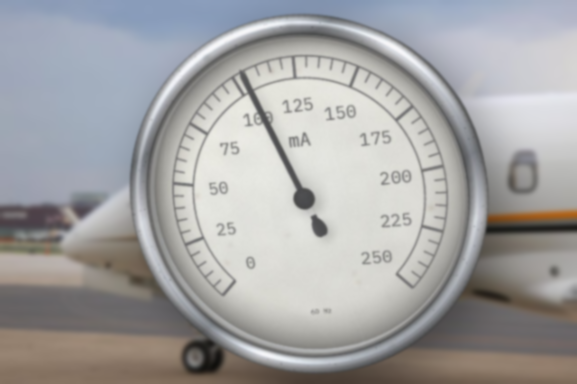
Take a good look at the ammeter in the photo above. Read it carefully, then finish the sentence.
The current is 105 mA
